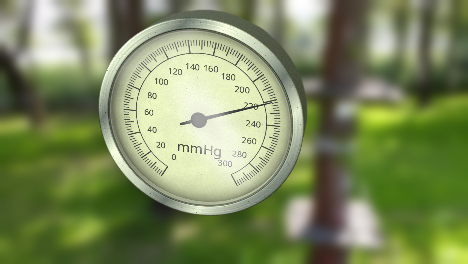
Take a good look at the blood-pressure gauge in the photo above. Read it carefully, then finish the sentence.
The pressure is 220 mmHg
